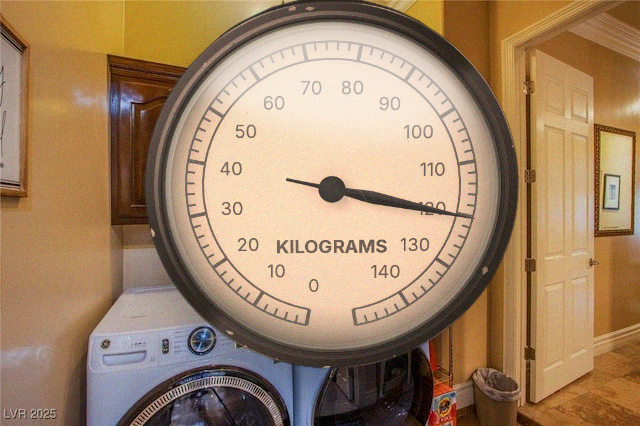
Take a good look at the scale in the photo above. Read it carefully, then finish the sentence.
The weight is 120 kg
